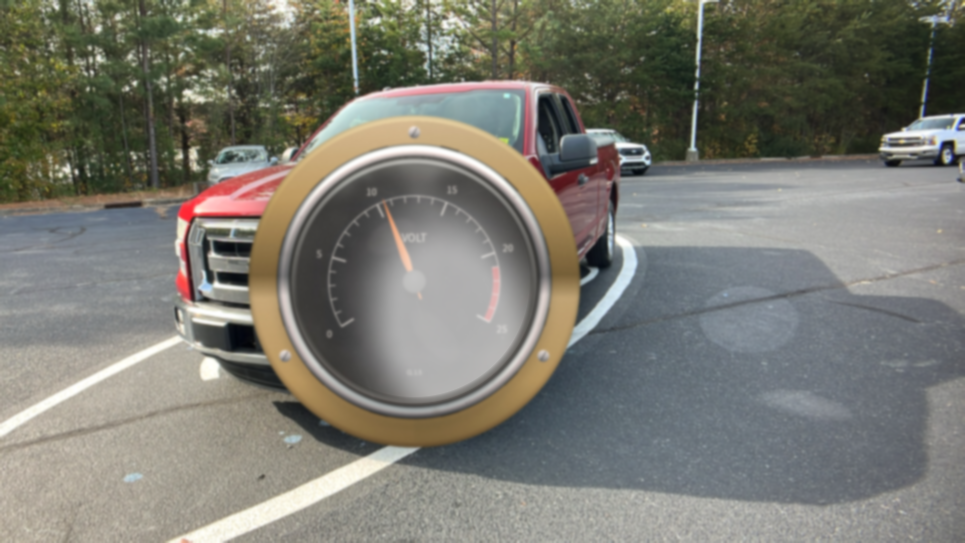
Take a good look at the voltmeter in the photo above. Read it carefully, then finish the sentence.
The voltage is 10.5 V
